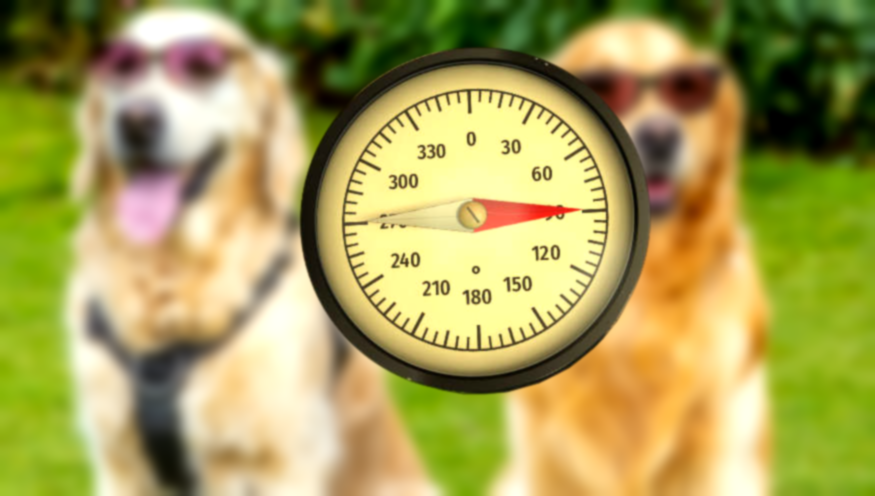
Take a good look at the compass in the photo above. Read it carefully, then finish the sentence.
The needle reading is 90 °
